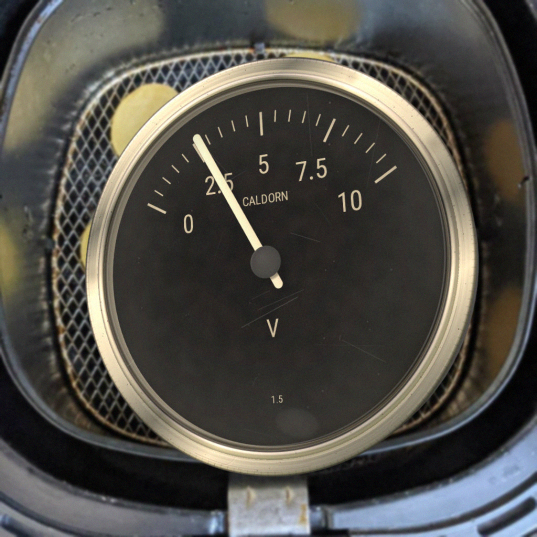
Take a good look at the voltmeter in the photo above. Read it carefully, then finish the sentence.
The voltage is 2.75 V
